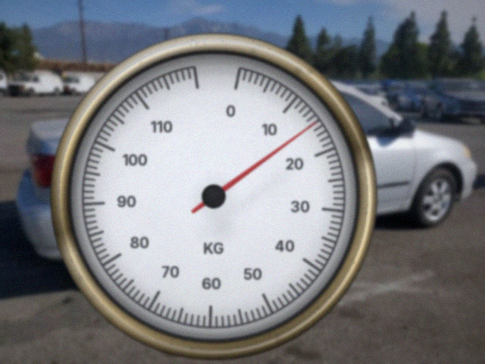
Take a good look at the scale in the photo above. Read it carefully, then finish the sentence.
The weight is 15 kg
